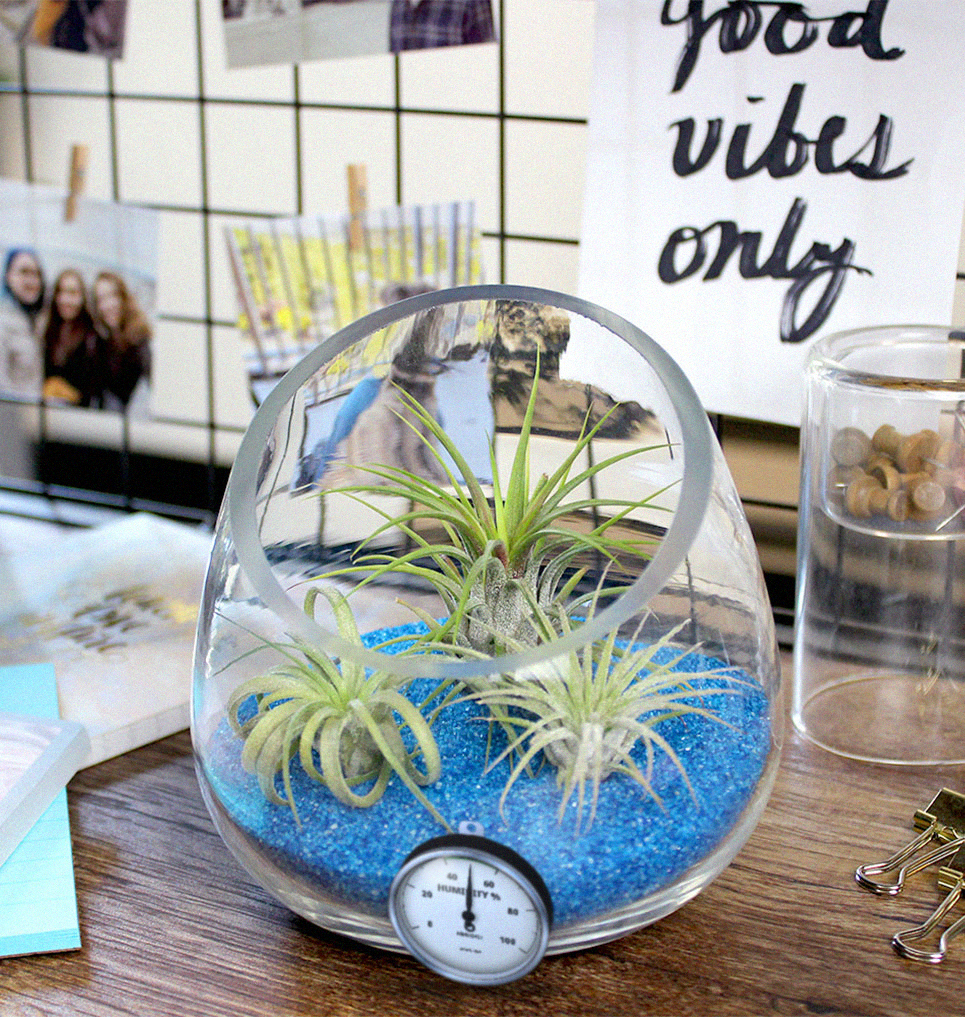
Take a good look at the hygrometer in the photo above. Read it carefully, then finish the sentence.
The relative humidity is 50 %
